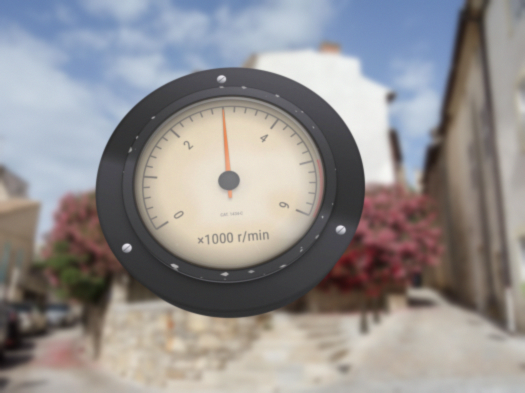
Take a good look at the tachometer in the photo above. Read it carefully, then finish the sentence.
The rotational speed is 3000 rpm
